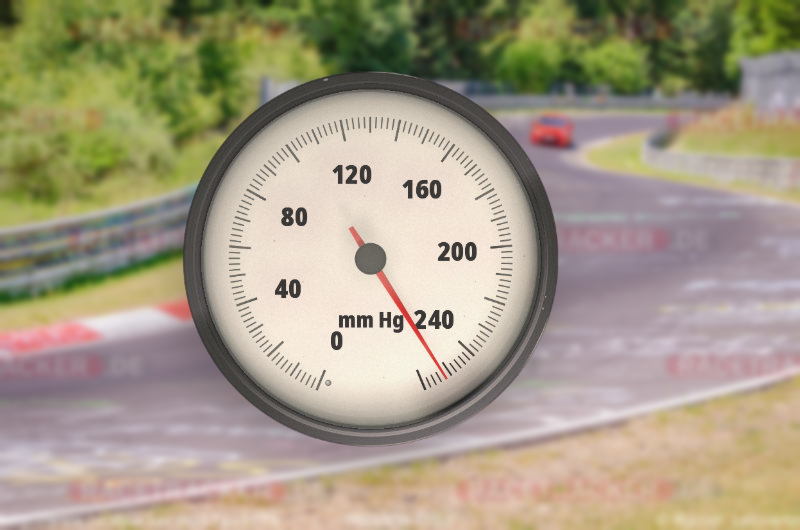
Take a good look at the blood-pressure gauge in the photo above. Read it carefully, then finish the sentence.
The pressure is 252 mmHg
